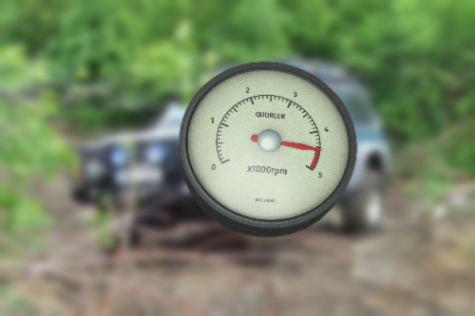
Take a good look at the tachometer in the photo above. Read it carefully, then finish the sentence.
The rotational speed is 4500 rpm
